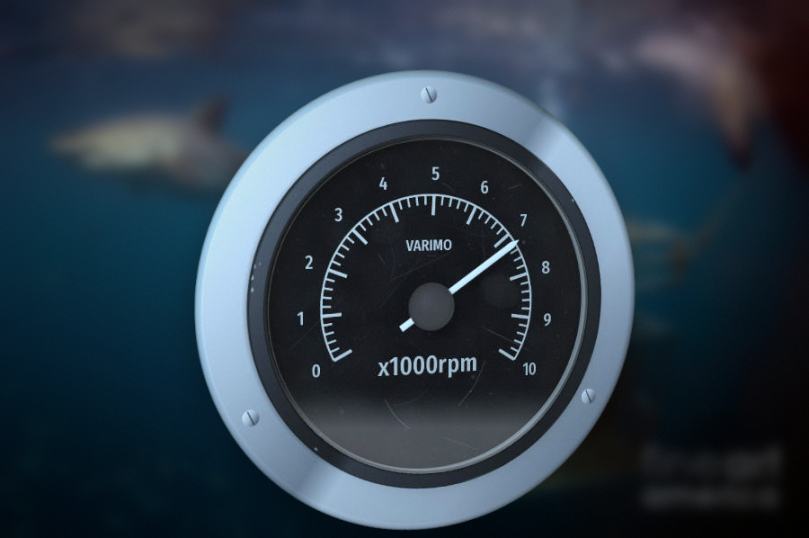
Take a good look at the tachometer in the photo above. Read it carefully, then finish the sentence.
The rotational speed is 7200 rpm
